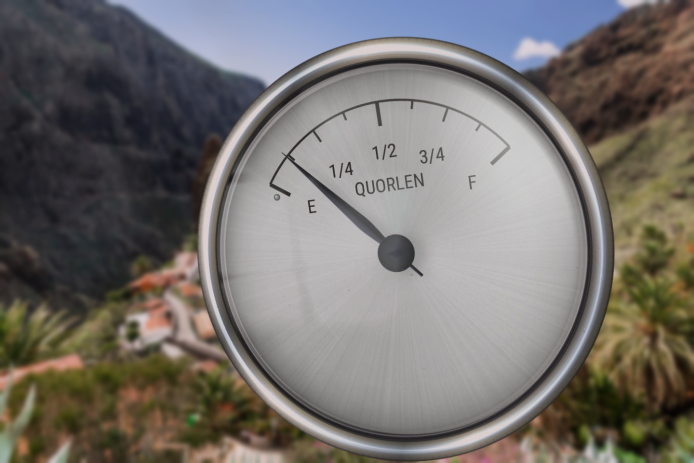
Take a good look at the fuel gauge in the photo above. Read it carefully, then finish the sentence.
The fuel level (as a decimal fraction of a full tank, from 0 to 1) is 0.125
